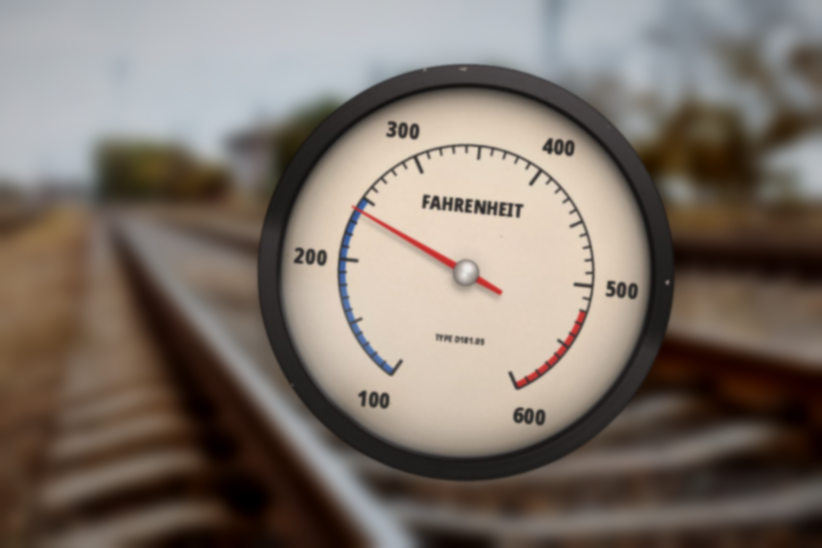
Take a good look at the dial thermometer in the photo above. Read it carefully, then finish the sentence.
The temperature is 240 °F
